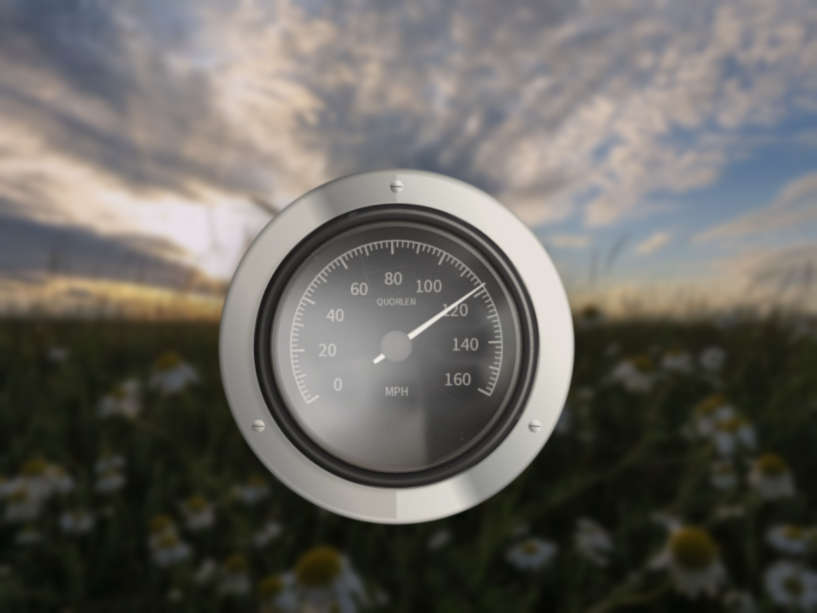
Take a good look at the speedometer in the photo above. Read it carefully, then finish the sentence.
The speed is 118 mph
